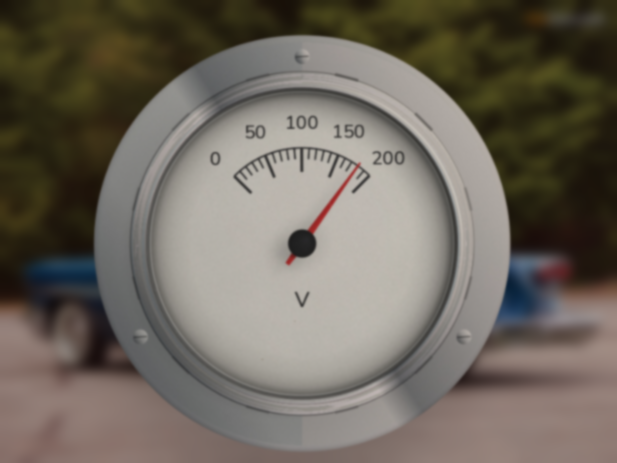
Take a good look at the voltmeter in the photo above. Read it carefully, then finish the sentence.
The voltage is 180 V
